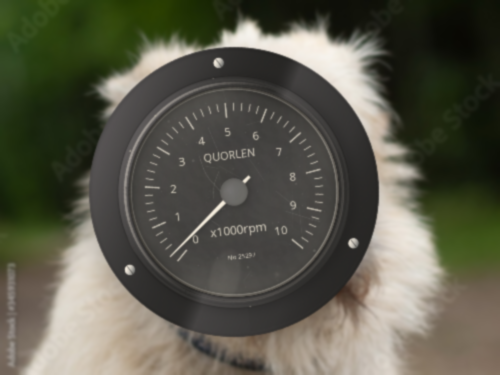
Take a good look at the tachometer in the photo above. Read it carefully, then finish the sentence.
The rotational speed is 200 rpm
